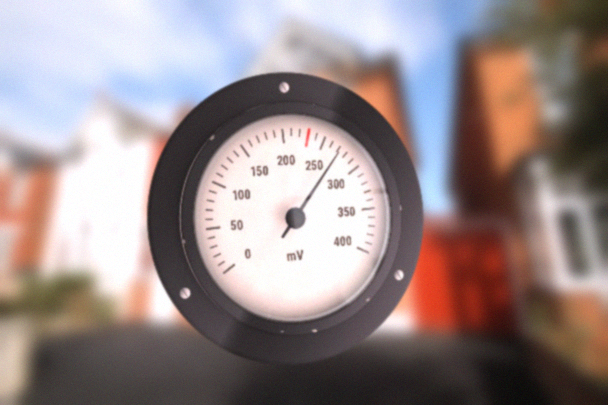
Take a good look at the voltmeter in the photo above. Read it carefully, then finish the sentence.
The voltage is 270 mV
